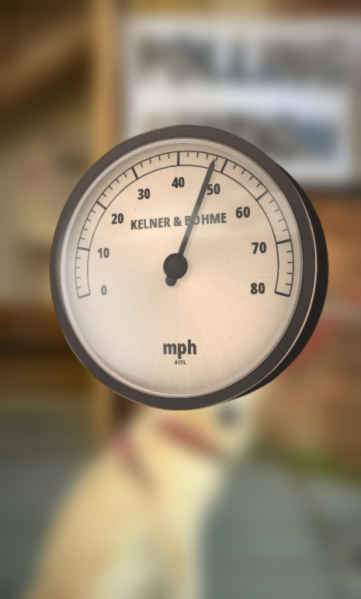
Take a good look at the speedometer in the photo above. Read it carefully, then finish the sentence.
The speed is 48 mph
